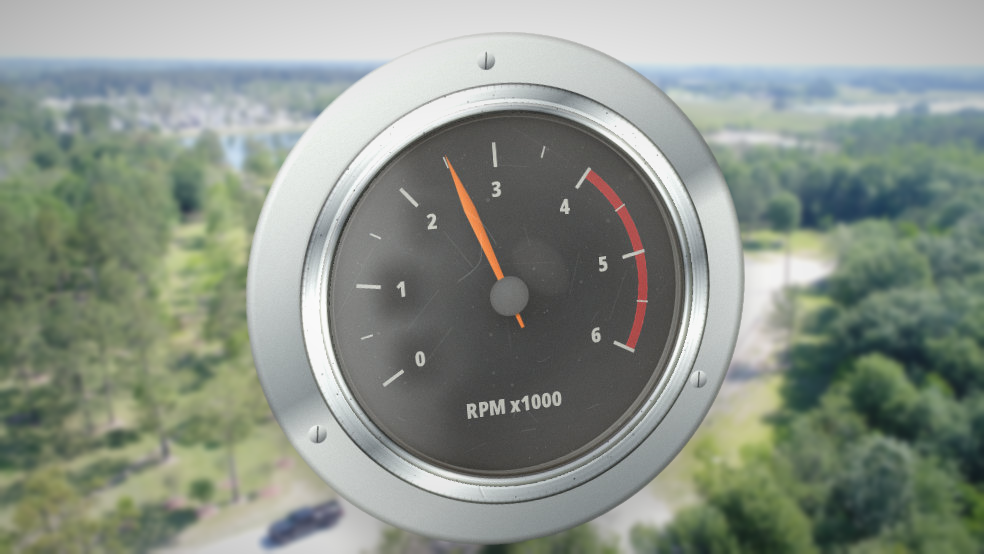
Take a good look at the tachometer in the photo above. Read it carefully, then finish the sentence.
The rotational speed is 2500 rpm
